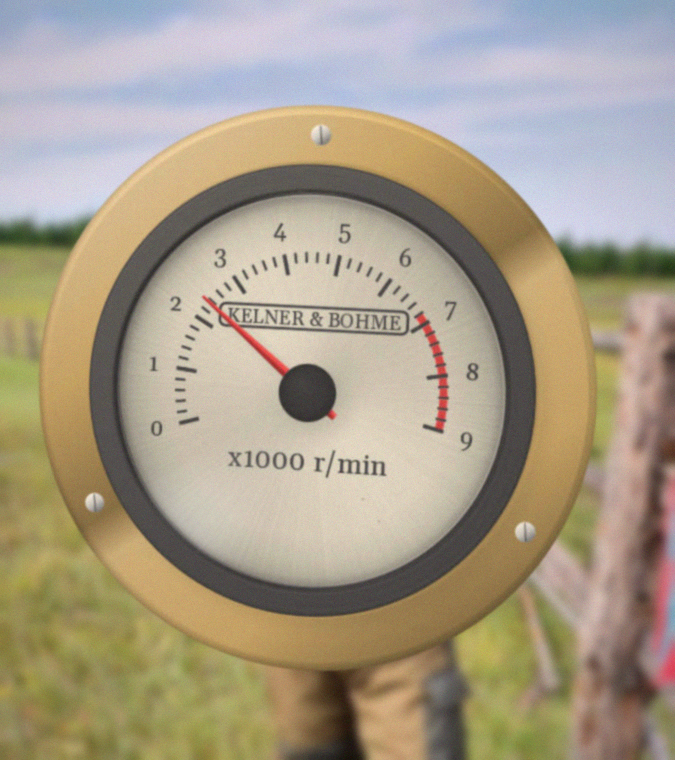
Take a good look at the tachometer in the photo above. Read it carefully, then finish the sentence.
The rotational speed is 2400 rpm
